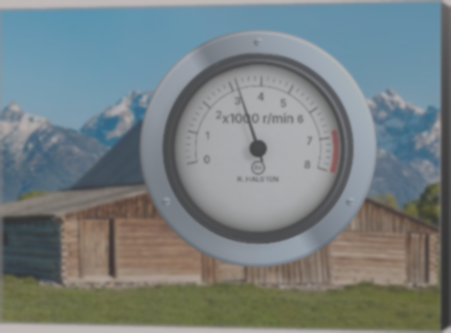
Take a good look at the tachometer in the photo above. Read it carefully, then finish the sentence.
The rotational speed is 3200 rpm
